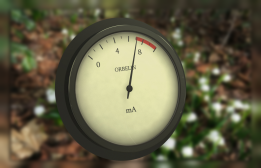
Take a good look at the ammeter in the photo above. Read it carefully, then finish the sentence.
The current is 7 mA
